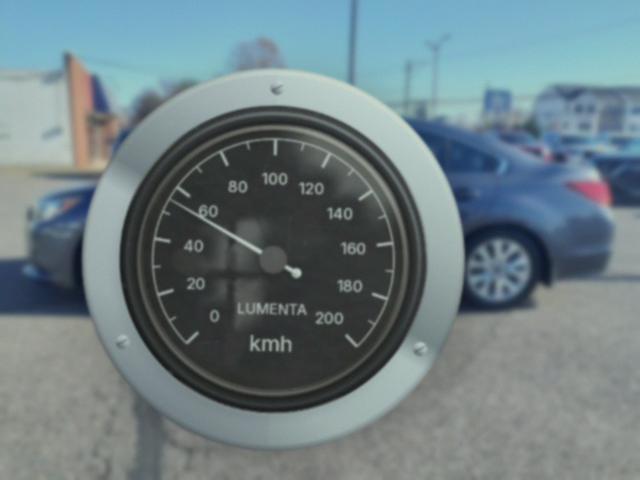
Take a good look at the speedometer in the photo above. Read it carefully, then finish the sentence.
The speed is 55 km/h
